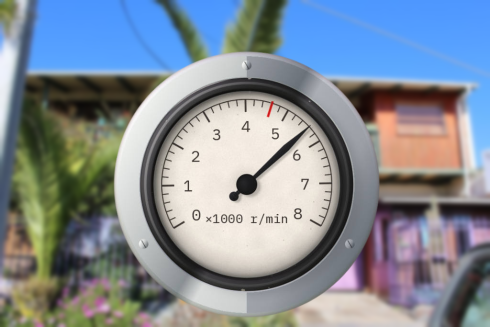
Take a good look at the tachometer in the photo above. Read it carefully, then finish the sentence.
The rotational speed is 5600 rpm
